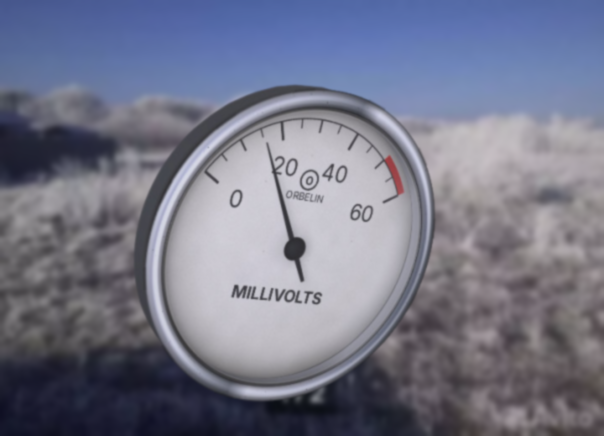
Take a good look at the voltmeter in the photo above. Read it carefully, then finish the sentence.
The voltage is 15 mV
